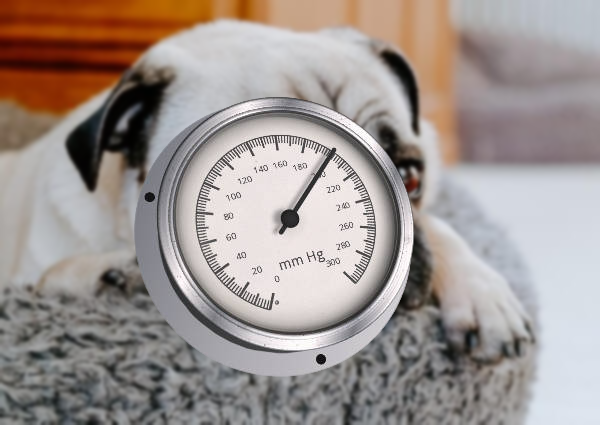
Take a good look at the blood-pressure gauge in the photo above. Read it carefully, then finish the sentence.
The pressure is 200 mmHg
